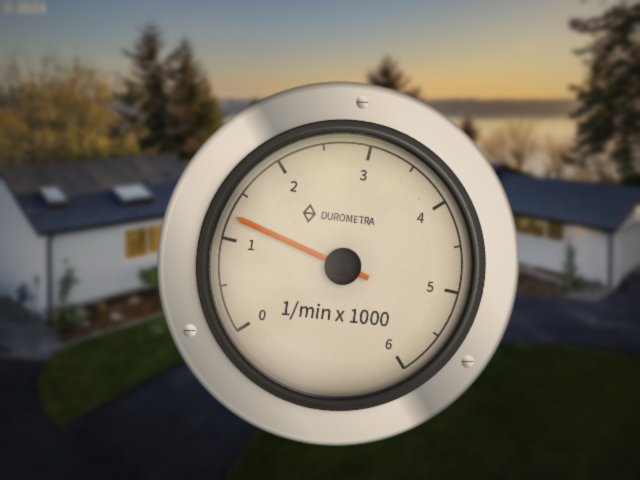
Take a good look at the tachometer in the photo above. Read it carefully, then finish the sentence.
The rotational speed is 1250 rpm
